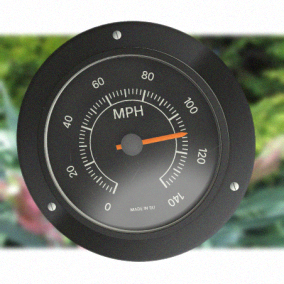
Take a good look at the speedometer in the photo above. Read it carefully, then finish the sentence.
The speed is 110 mph
